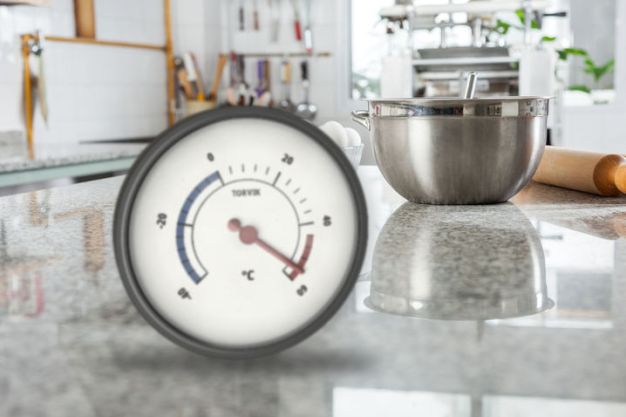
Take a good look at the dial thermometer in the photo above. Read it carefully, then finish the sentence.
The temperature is 56 °C
